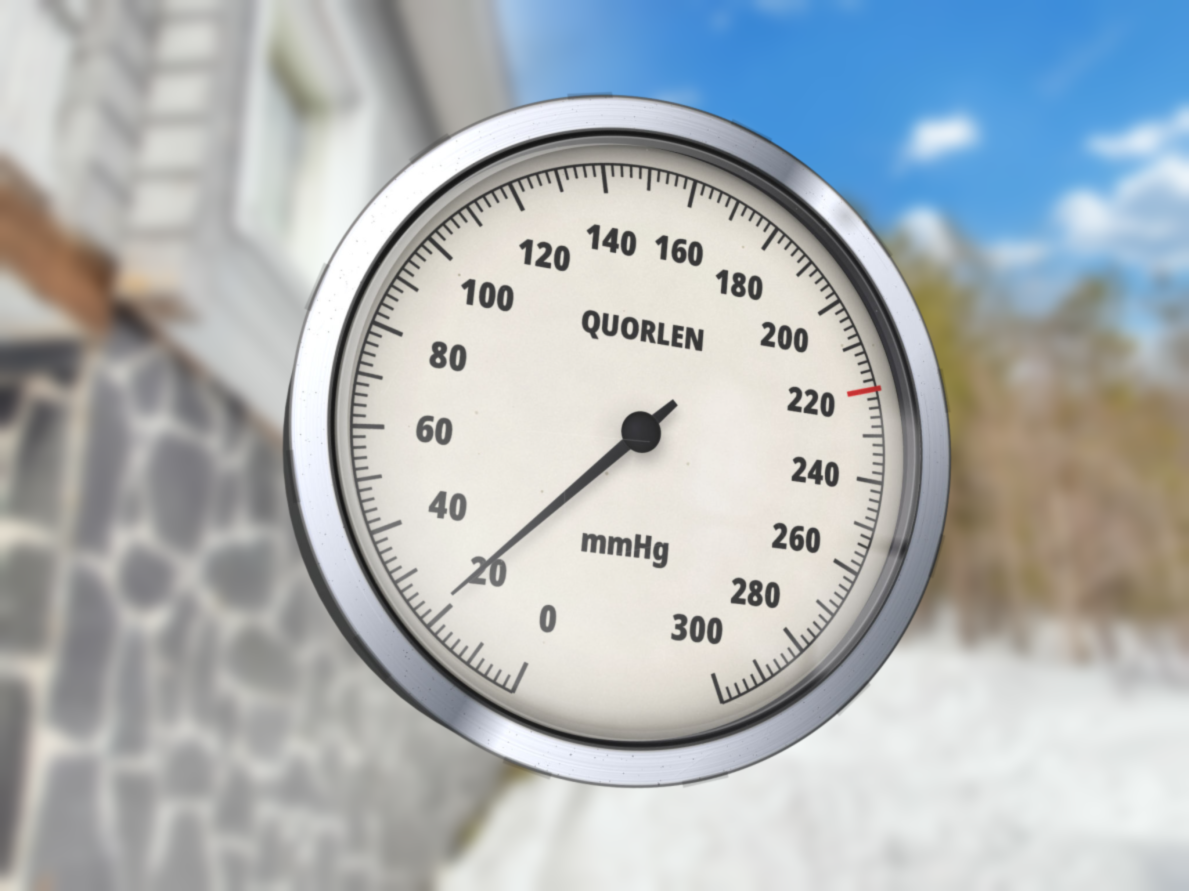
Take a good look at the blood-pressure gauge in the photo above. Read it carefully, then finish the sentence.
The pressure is 22 mmHg
